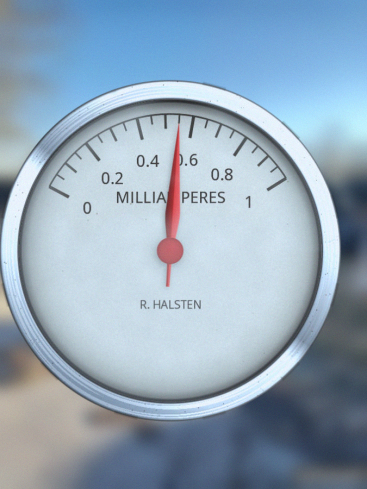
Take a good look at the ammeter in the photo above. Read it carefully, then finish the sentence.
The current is 0.55 mA
